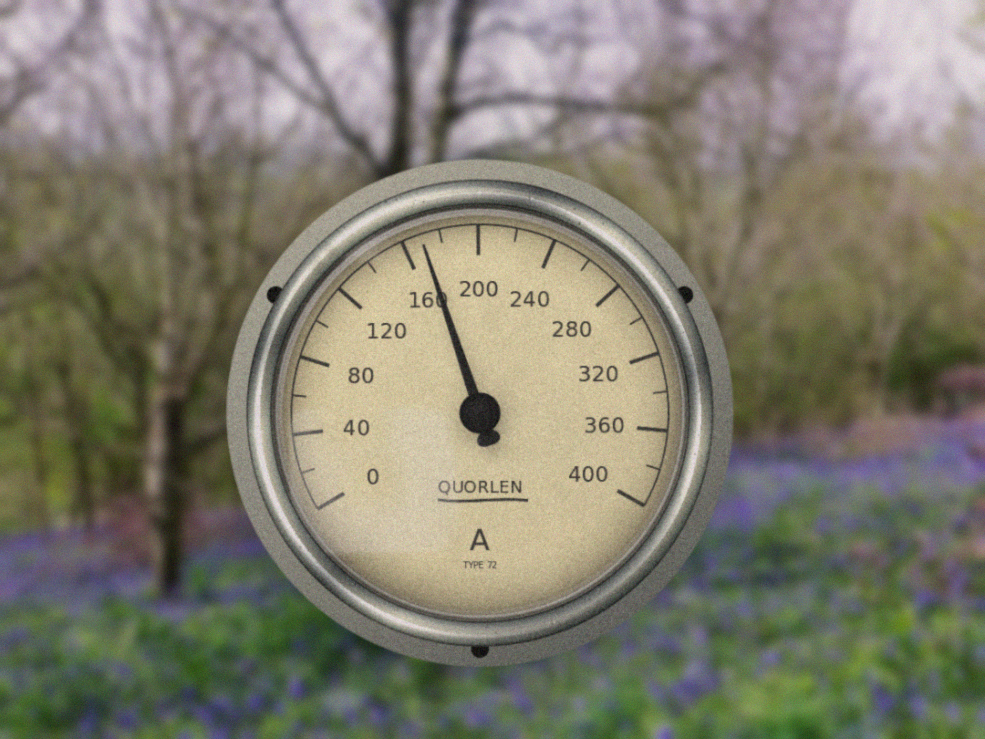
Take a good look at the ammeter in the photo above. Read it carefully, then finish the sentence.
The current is 170 A
